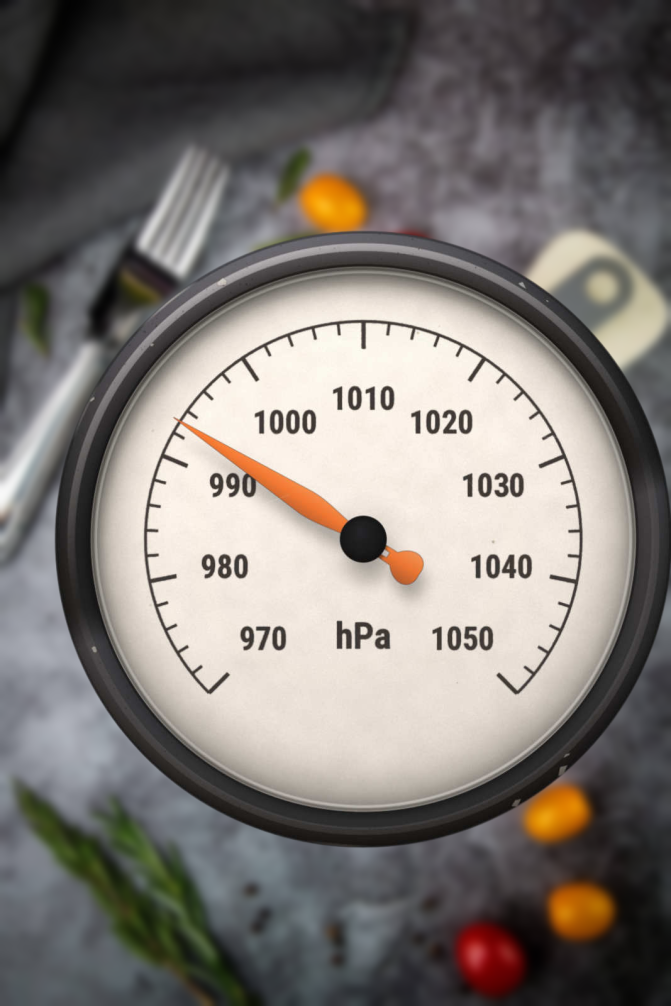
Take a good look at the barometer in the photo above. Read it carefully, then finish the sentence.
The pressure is 993 hPa
